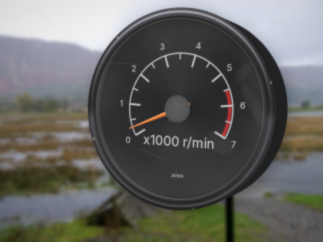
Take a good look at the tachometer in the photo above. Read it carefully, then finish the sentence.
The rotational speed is 250 rpm
